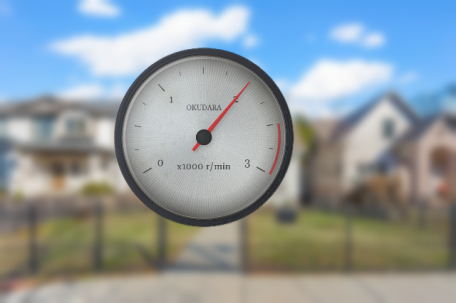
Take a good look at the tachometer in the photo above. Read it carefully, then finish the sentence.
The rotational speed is 2000 rpm
